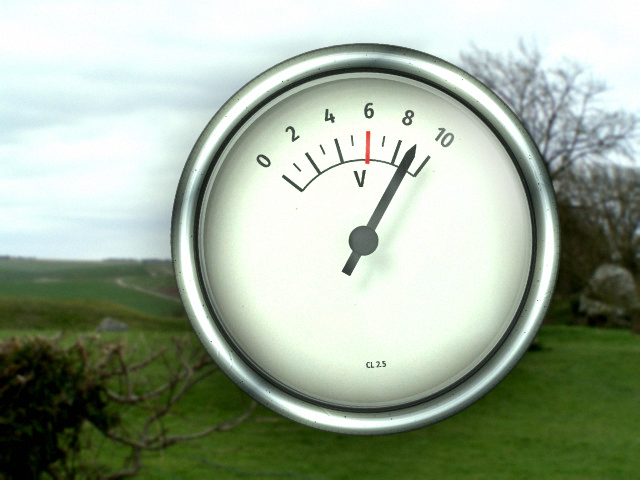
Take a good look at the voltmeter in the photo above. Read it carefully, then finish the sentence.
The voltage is 9 V
